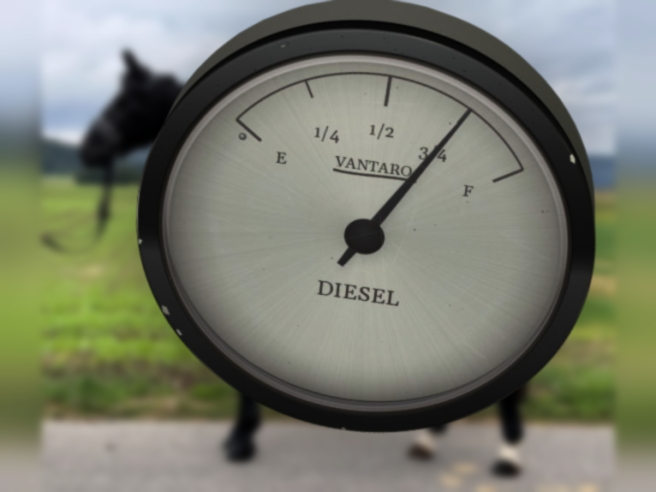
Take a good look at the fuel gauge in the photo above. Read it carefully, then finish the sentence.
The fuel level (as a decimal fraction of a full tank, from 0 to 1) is 0.75
